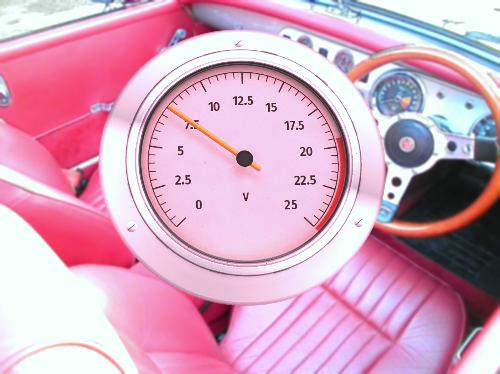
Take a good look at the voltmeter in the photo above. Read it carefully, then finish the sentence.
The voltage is 7.5 V
